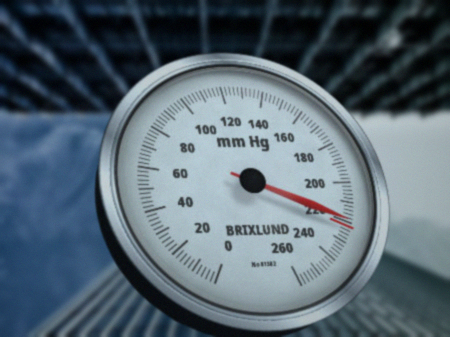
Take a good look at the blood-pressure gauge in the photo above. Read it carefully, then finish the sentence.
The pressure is 220 mmHg
